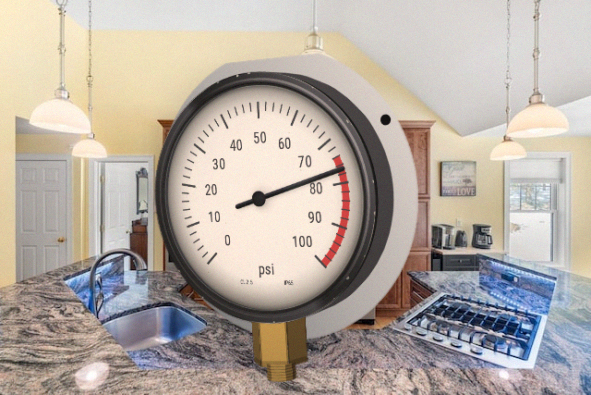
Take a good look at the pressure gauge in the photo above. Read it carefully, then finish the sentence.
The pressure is 77 psi
